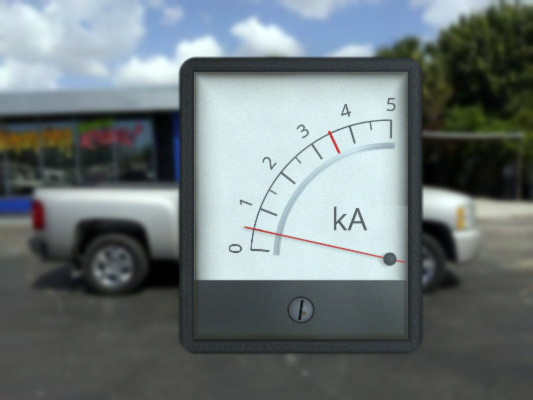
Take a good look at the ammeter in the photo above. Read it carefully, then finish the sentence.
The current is 0.5 kA
